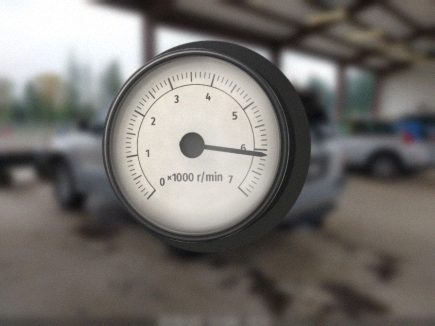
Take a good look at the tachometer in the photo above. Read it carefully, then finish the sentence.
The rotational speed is 6100 rpm
